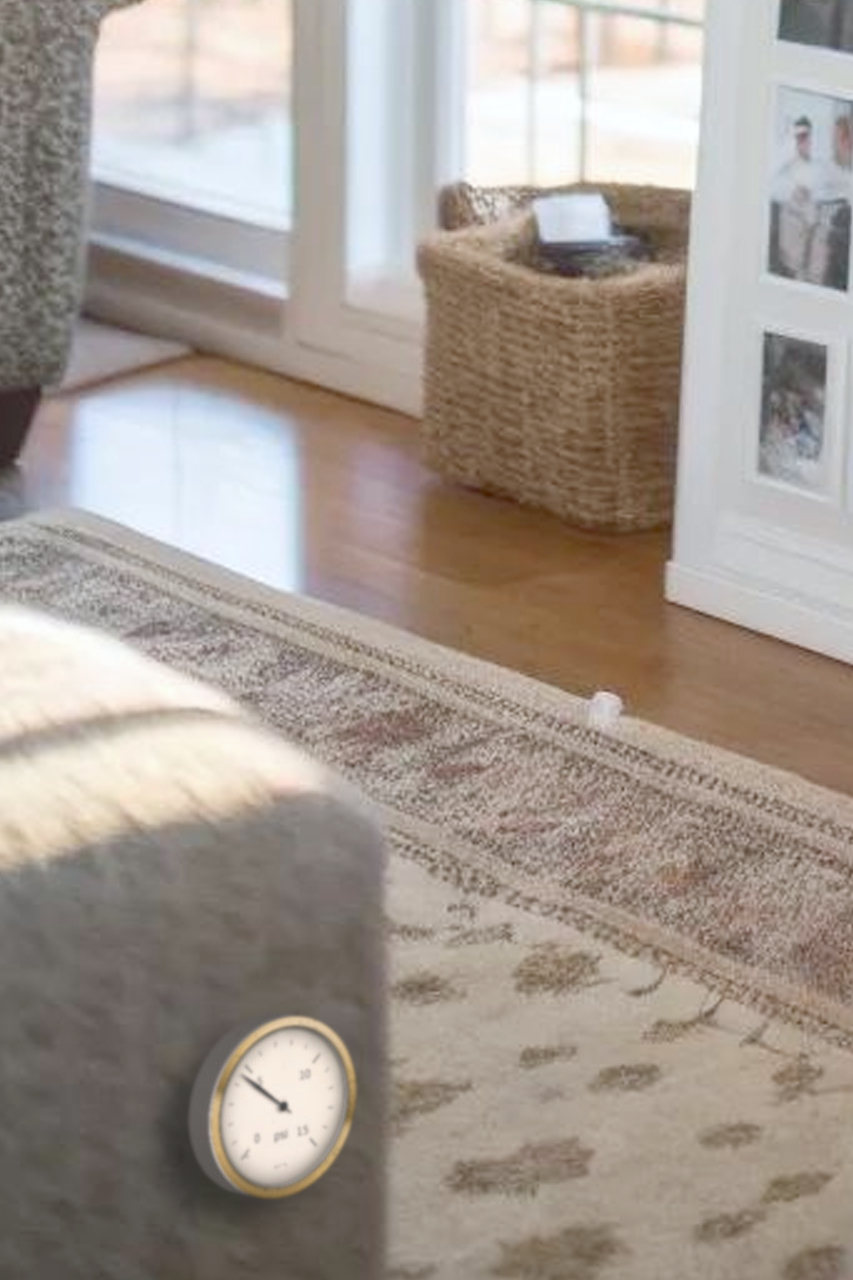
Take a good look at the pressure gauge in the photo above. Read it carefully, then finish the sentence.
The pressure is 4.5 psi
